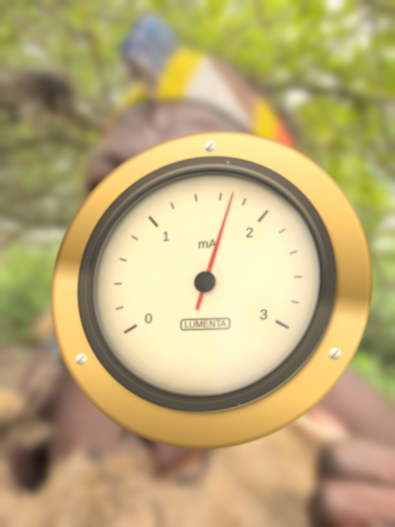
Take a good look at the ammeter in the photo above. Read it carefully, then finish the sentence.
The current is 1.7 mA
